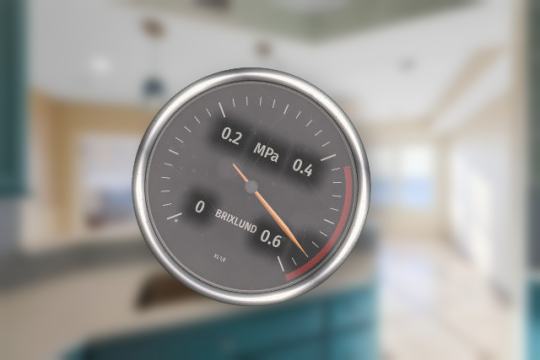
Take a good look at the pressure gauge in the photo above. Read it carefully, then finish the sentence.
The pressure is 0.56 MPa
